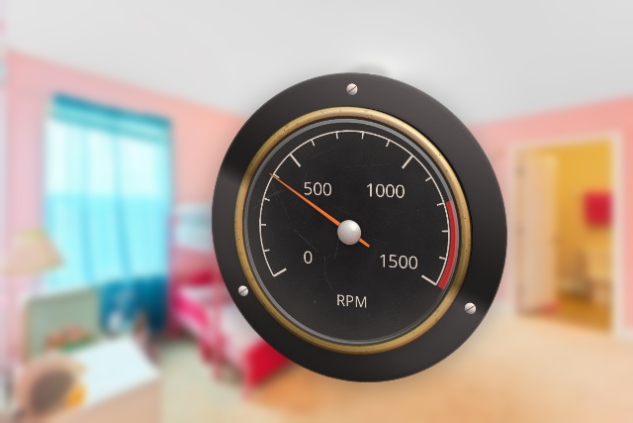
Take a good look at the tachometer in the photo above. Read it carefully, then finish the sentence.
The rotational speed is 400 rpm
